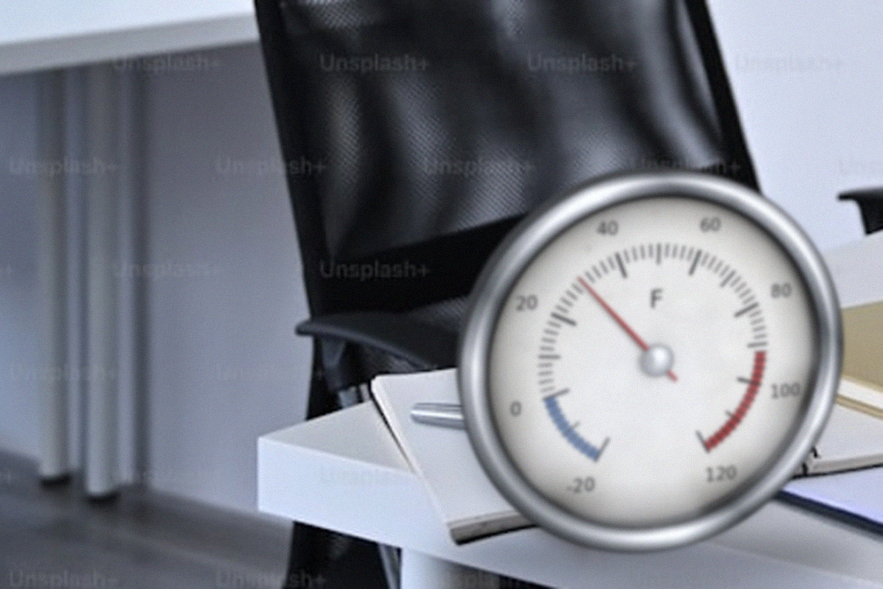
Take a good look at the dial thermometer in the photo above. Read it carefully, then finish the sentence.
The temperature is 30 °F
